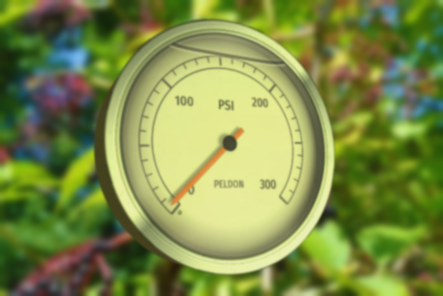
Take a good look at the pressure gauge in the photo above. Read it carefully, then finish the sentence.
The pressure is 5 psi
